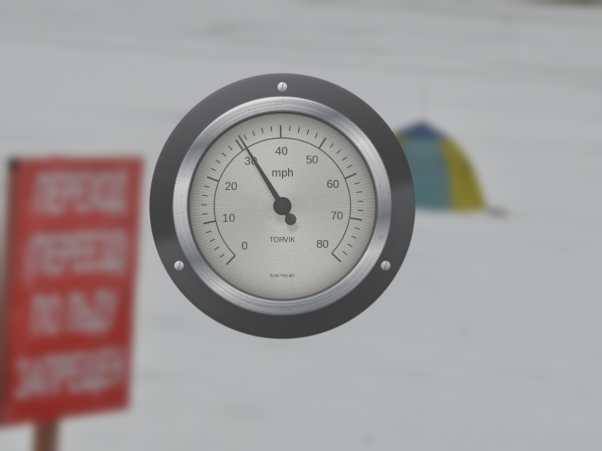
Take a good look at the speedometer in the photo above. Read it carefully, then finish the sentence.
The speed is 31 mph
